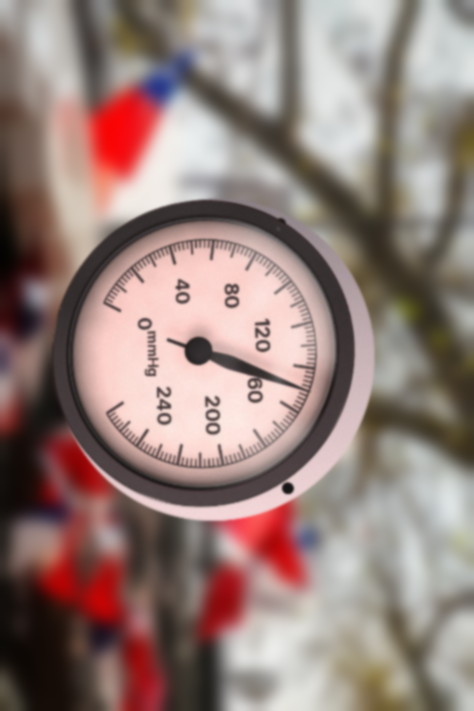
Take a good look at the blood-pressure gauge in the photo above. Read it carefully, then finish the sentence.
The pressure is 150 mmHg
